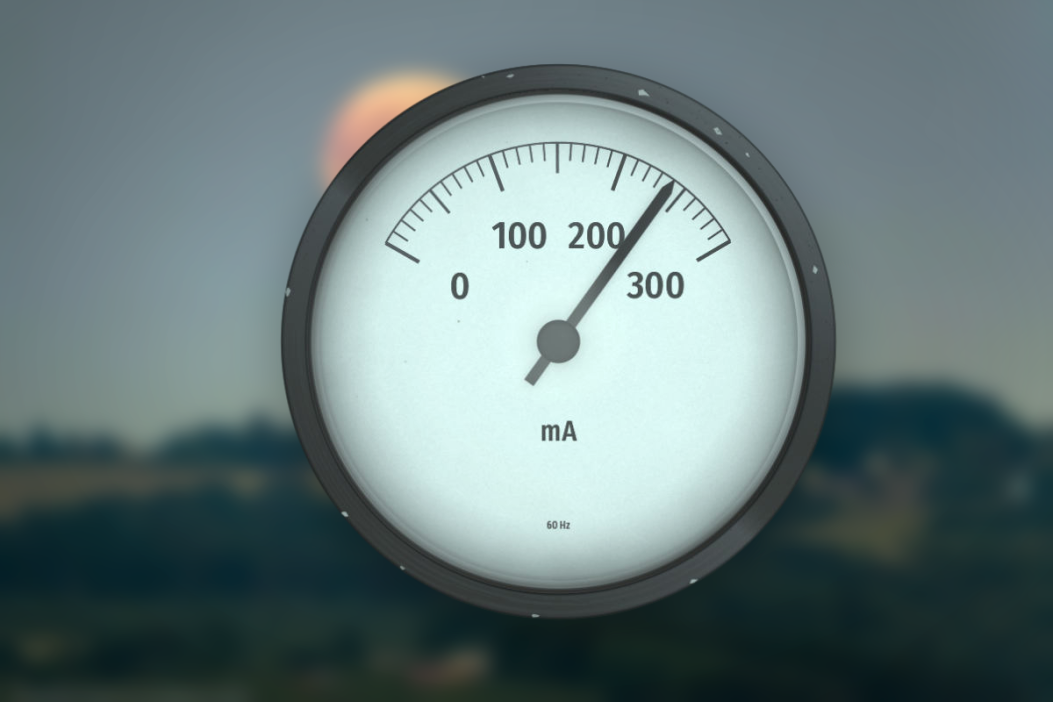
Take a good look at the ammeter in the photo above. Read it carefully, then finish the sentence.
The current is 240 mA
